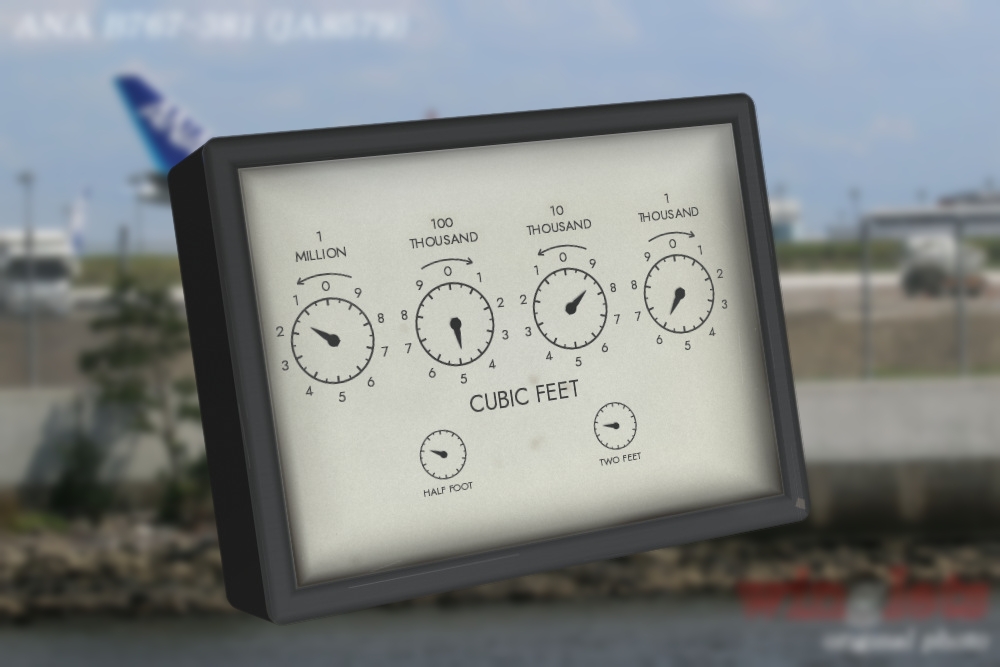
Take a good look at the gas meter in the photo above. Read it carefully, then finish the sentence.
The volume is 148600 ft³
